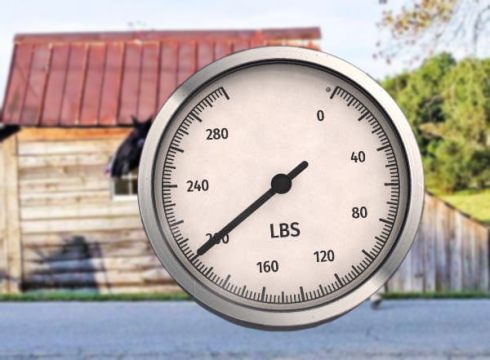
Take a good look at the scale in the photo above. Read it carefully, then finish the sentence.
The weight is 200 lb
